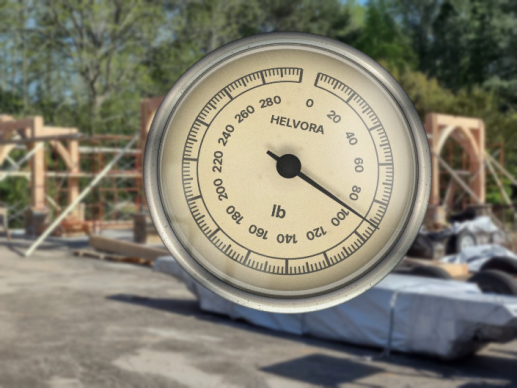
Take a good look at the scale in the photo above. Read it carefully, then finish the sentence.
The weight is 92 lb
